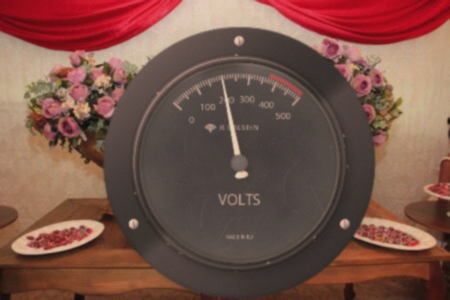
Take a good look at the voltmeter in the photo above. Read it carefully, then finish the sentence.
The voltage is 200 V
